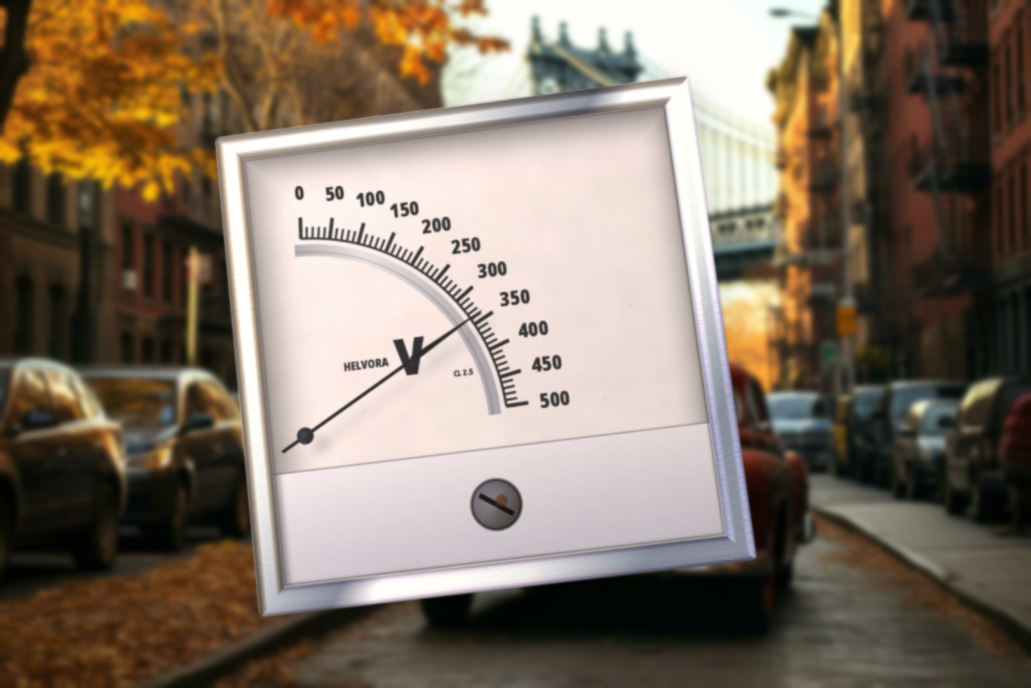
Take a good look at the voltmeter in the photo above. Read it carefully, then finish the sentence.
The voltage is 340 V
